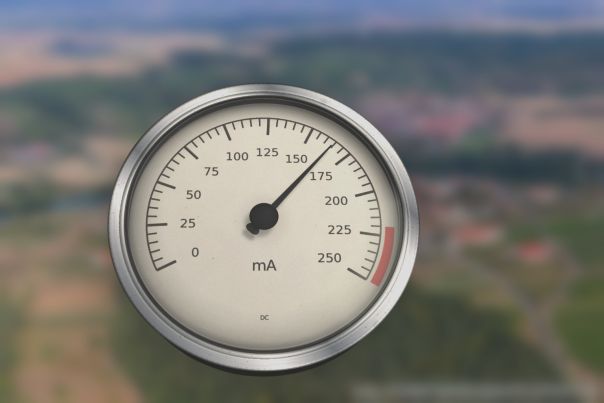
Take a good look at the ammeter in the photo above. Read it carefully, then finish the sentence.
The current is 165 mA
